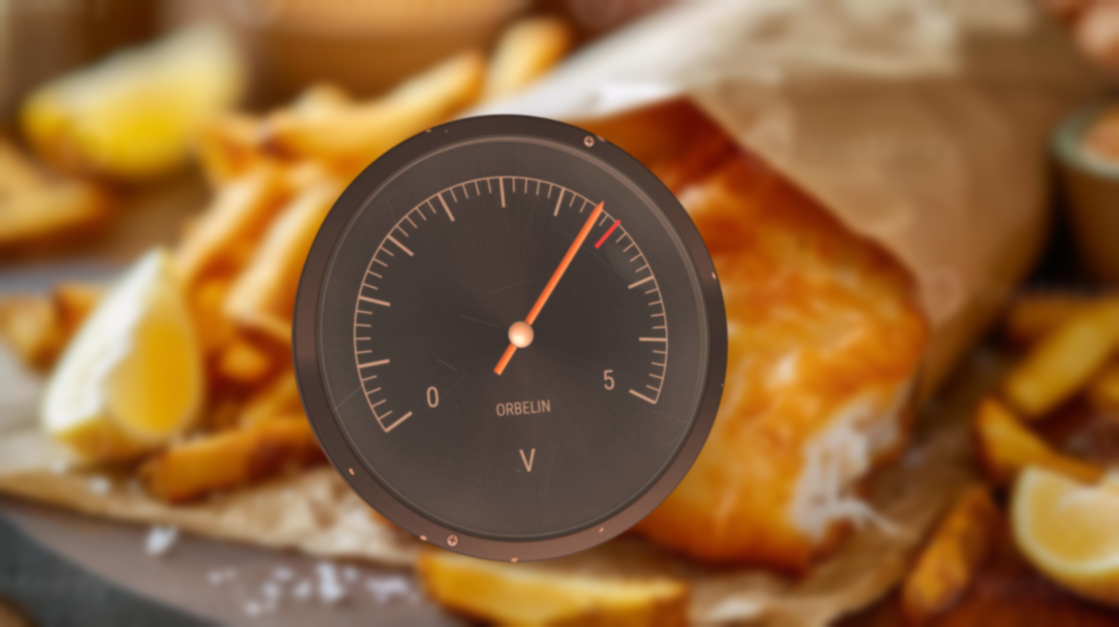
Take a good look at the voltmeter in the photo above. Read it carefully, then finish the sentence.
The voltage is 3.3 V
